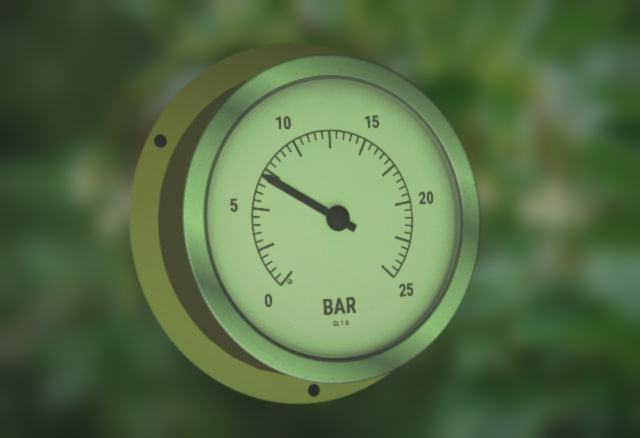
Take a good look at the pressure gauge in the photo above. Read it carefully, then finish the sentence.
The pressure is 7 bar
